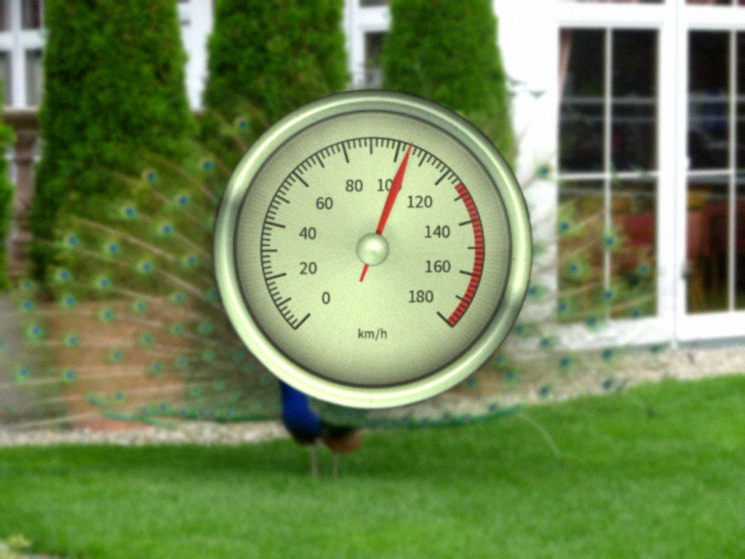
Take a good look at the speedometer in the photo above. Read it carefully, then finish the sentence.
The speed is 104 km/h
